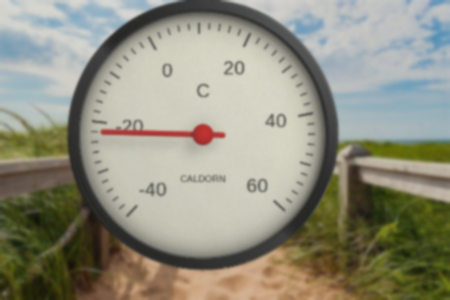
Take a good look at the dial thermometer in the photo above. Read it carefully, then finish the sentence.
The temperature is -22 °C
